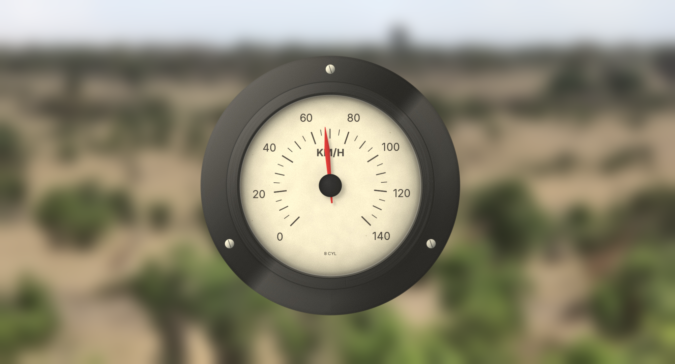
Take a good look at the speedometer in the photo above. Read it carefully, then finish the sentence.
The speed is 67.5 km/h
